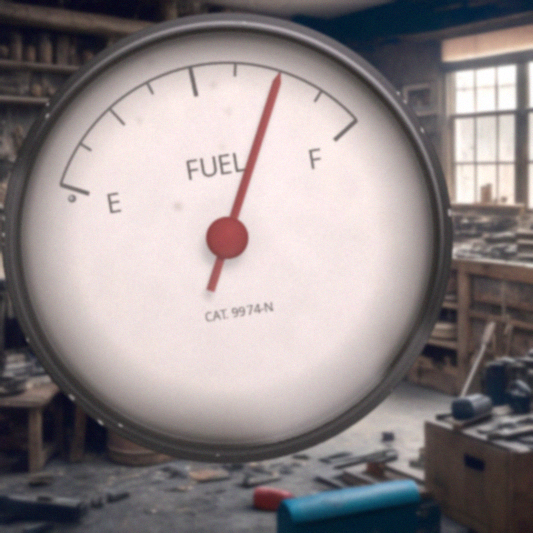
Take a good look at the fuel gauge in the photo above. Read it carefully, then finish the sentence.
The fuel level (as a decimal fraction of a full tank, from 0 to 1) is 0.75
